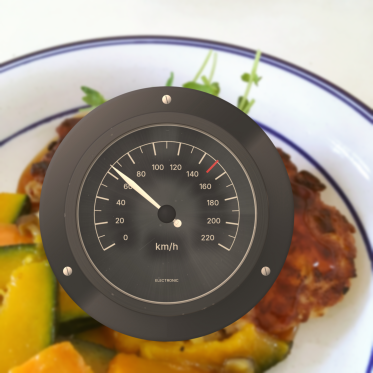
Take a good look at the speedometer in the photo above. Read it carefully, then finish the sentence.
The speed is 65 km/h
